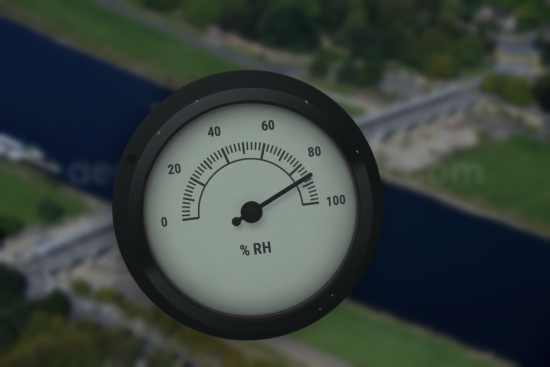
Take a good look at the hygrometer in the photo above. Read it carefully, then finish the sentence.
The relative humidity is 86 %
